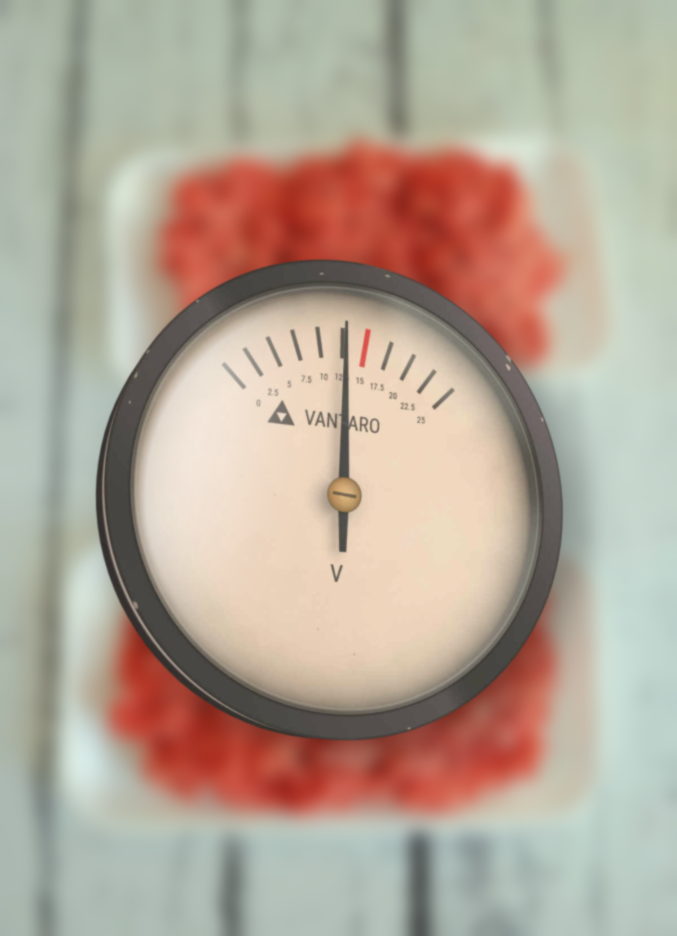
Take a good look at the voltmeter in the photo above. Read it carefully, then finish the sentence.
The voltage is 12.5 V
